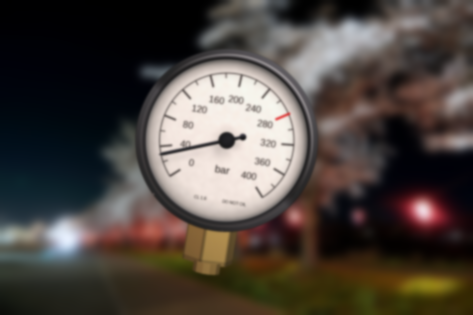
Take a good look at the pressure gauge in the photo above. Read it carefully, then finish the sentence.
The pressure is 30 bar
